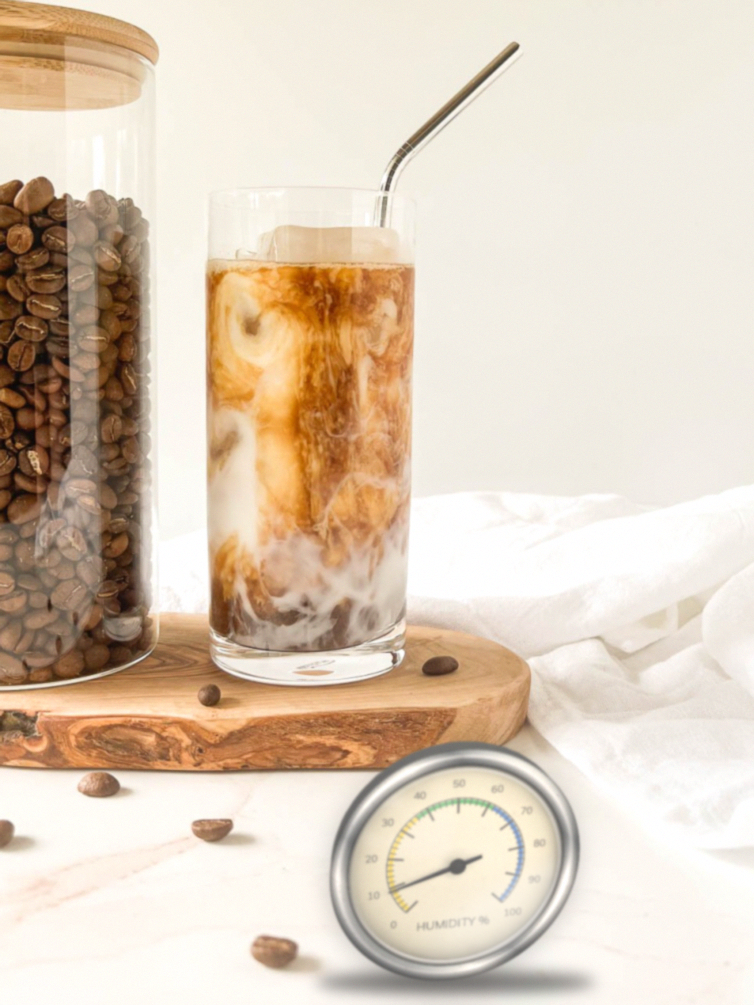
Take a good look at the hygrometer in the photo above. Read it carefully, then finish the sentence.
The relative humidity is 10 %
